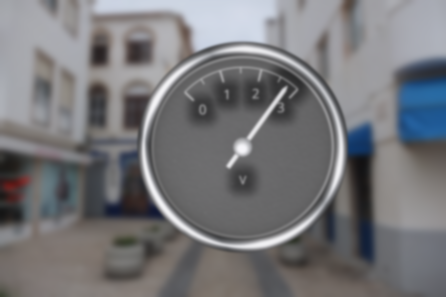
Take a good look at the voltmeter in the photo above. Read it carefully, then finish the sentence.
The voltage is 2.75 V
